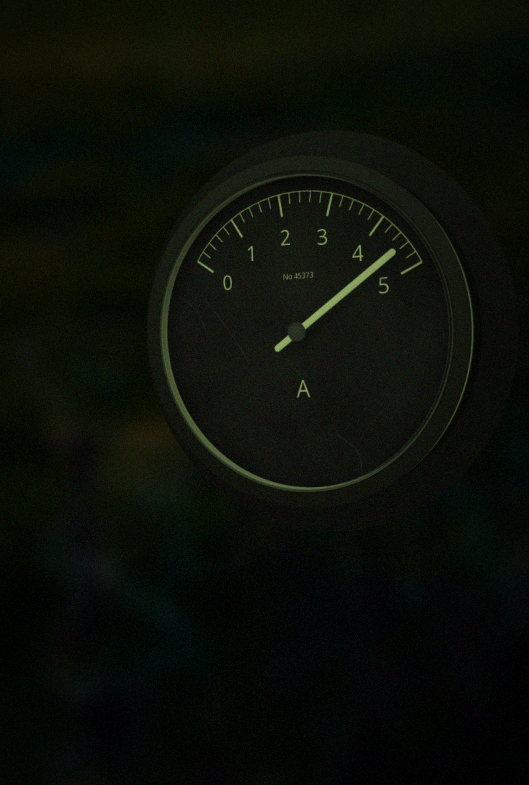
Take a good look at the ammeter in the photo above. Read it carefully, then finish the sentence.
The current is 4.6 A
